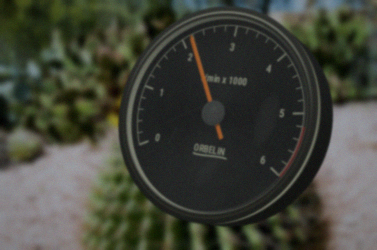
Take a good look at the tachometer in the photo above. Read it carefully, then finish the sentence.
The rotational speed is 2200 rpm
